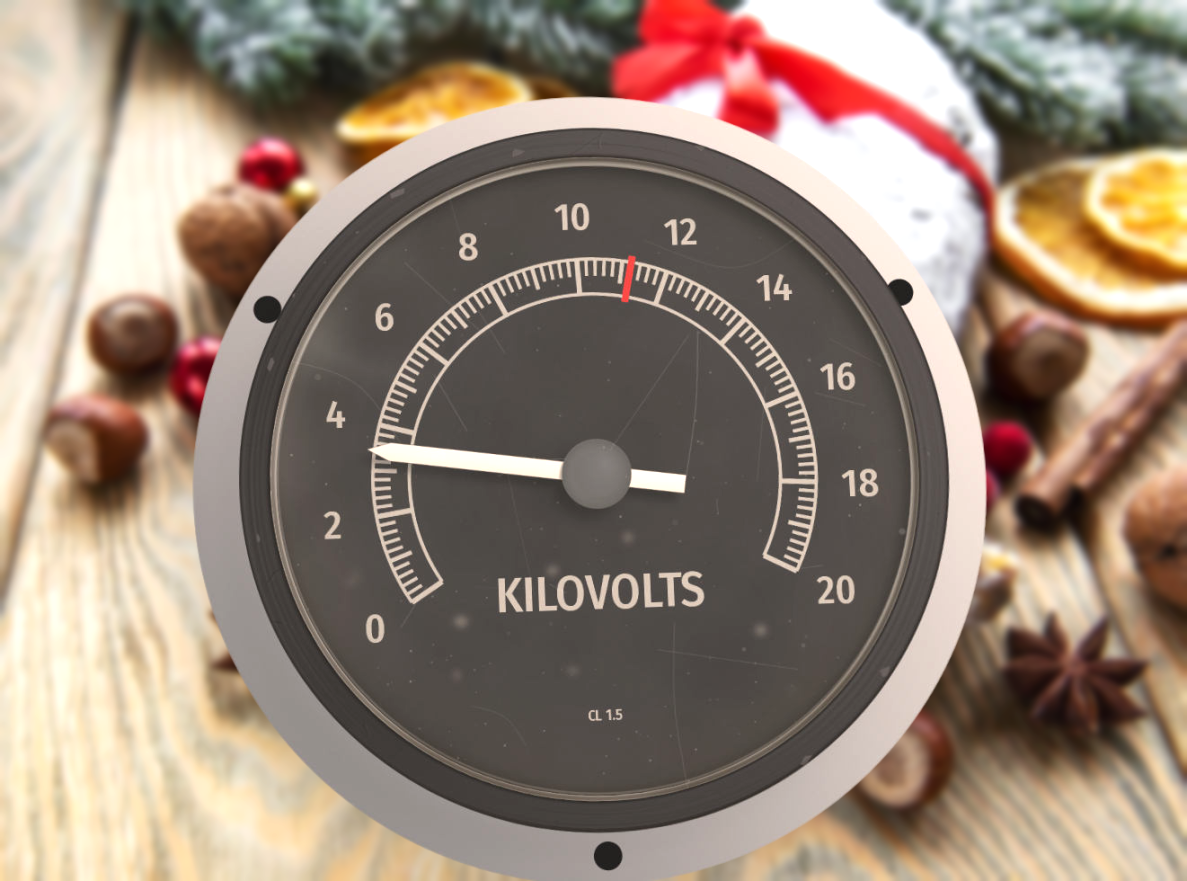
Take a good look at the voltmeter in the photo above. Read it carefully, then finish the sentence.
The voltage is 3.4 kV
